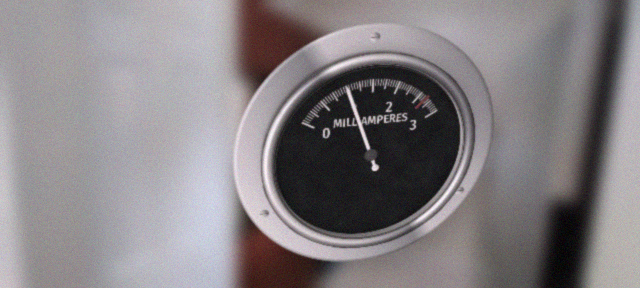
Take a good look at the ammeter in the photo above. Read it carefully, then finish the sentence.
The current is 1 mA
